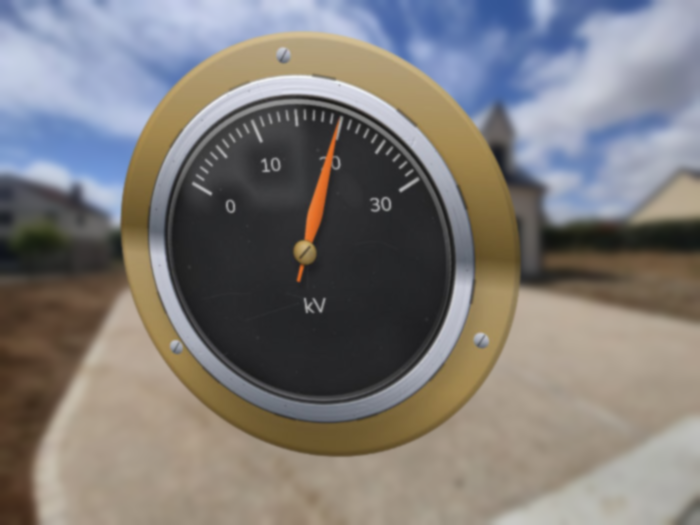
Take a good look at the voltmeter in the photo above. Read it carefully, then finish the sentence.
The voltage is 20 kV
